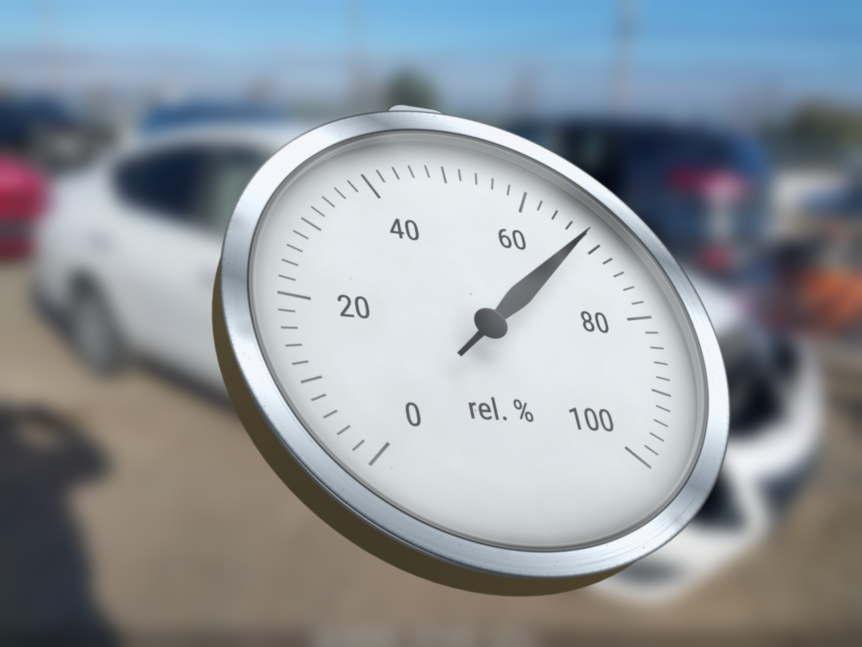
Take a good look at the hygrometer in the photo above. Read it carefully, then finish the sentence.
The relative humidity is 68 %
